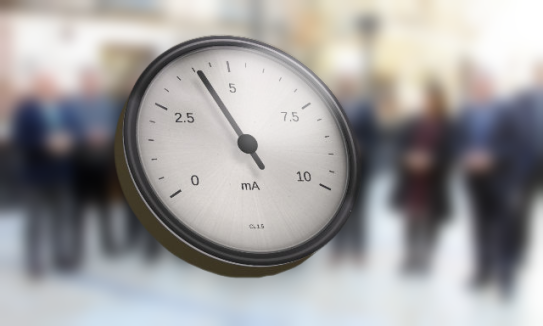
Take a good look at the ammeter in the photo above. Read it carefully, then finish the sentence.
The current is 4 mA
